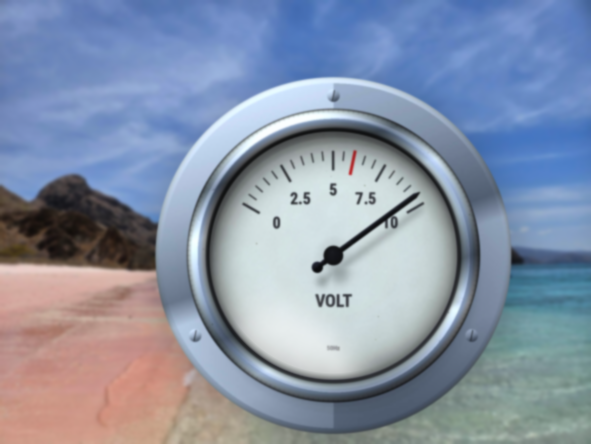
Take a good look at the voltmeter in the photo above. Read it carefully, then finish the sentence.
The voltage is 9.5 V
